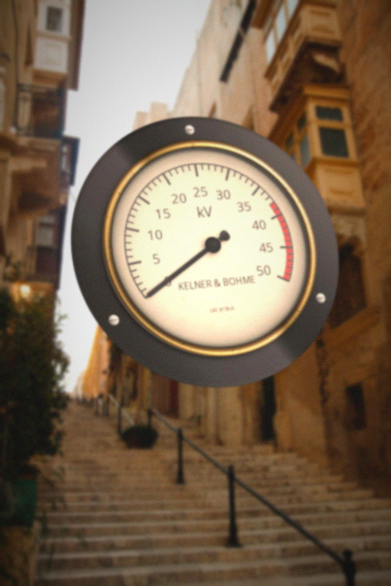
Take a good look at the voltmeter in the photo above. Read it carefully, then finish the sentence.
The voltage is 0 kV
